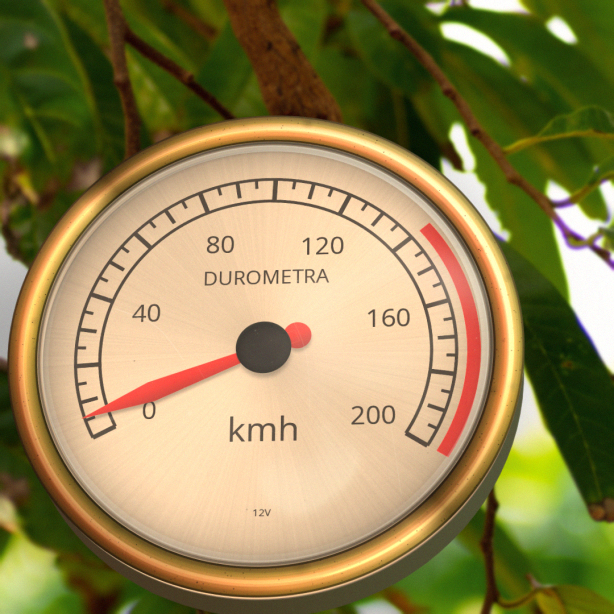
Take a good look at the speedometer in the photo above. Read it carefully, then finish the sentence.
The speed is 5 km/h
